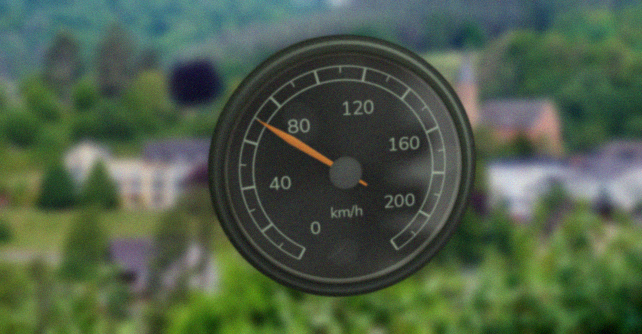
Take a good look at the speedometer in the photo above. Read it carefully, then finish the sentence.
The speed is 70 km/h
